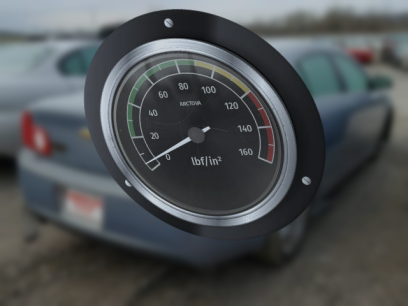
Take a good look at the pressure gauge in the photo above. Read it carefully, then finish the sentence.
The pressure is 5 psi
